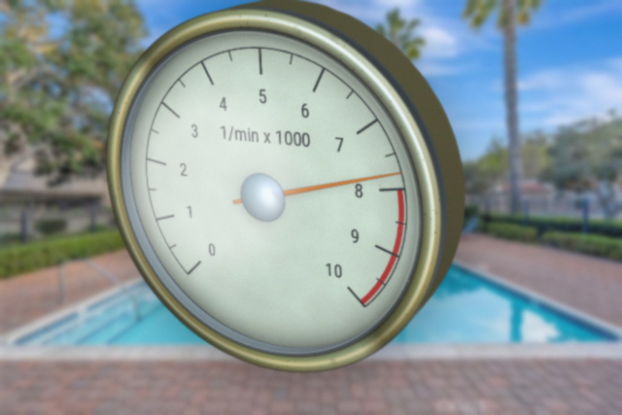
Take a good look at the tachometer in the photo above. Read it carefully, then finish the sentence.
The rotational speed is 7750 rpm
